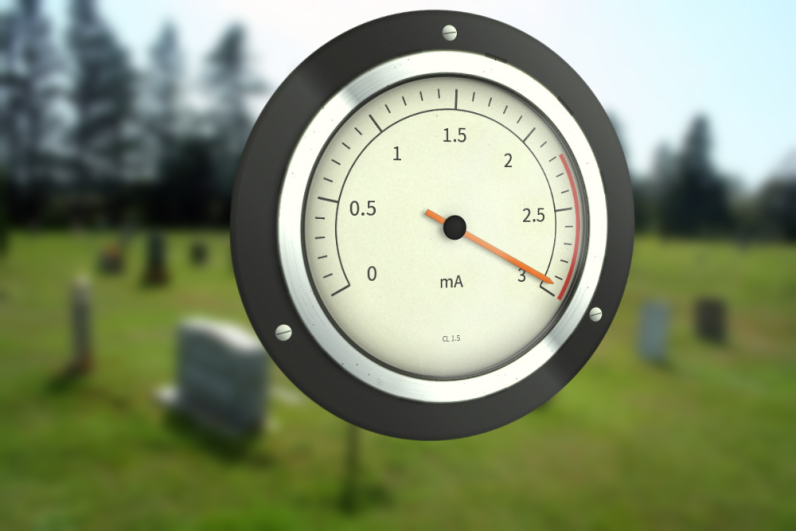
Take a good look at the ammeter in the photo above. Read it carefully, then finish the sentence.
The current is 2.95 mA
